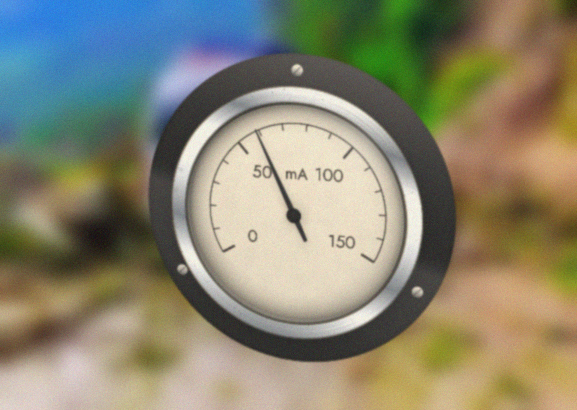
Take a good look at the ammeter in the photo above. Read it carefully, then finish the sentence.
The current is 60 mA
